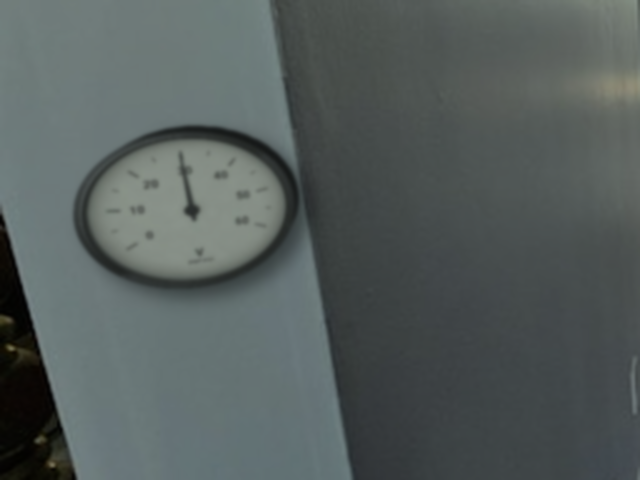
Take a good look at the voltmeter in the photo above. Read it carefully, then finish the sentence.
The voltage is 30 V
